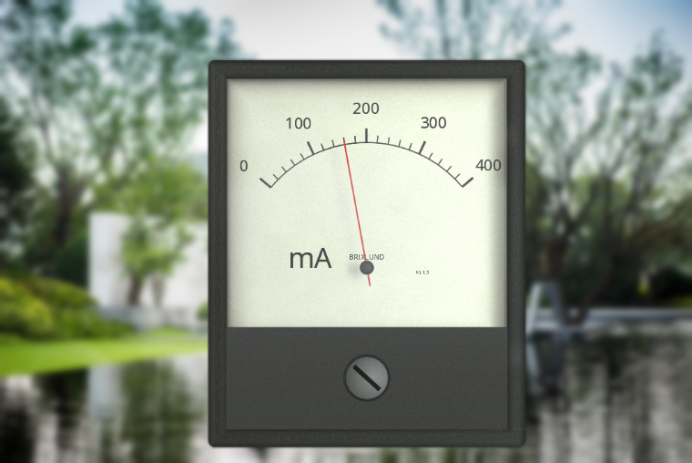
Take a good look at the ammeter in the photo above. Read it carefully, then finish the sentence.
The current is 160 mA
